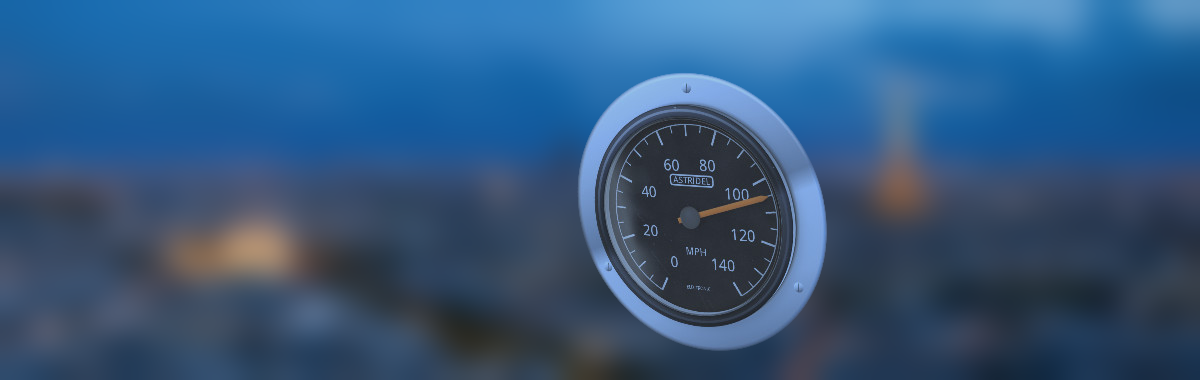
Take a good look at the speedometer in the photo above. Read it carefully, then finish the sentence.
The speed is 105 mph
